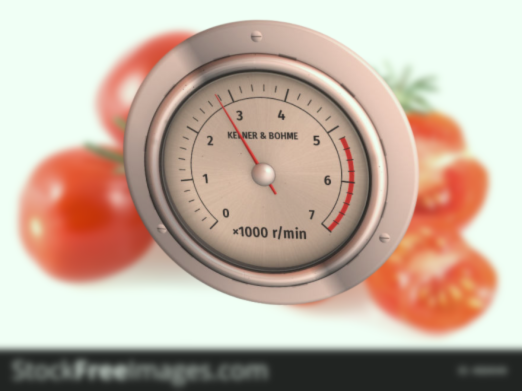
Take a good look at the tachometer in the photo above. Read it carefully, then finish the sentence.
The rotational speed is 2800 rpm
